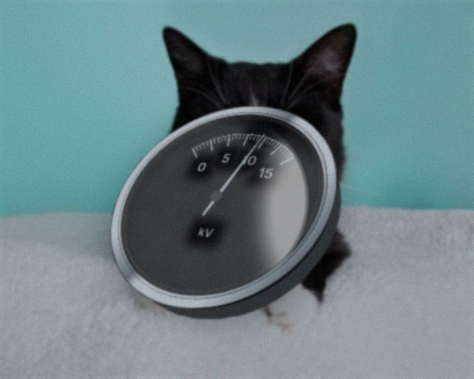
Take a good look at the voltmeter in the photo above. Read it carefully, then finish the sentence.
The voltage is 10 kV
